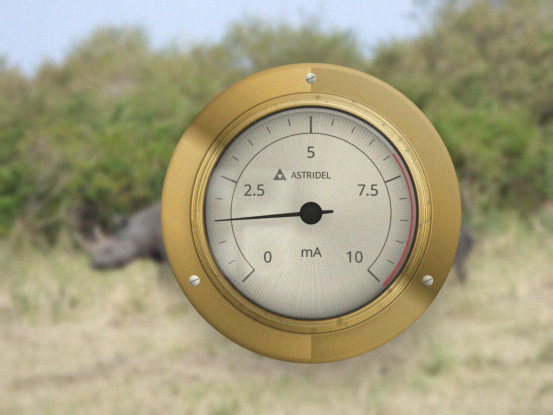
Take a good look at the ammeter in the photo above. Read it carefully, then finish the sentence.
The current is 1.5 mA
